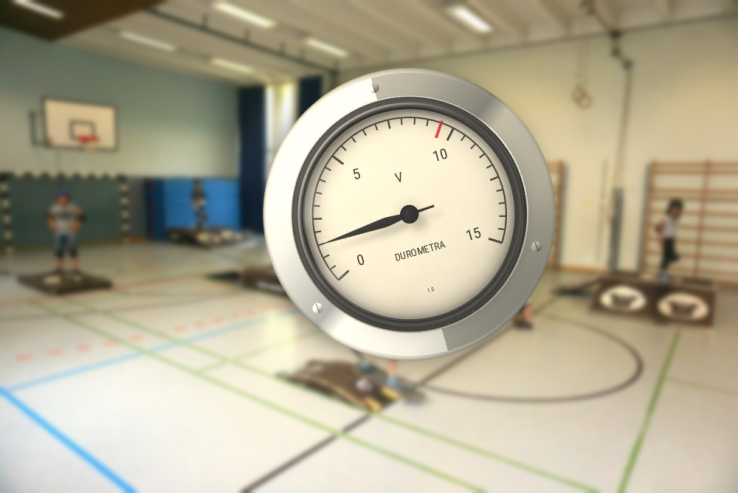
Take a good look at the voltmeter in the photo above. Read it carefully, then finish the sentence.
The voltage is 1.5 V
